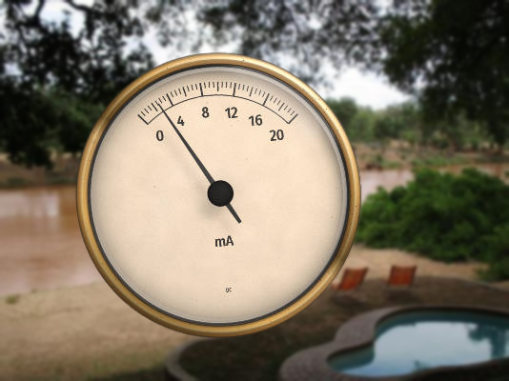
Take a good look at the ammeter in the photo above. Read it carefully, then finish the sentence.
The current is 2.5 mA
